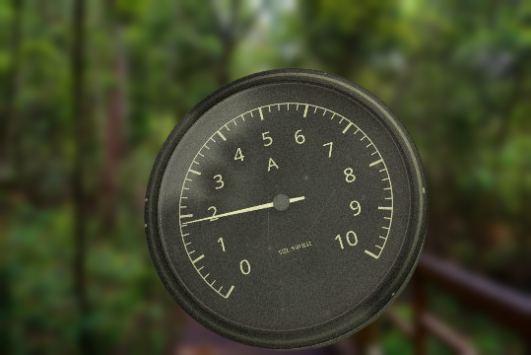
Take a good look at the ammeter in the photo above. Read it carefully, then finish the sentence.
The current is 1.8 A
